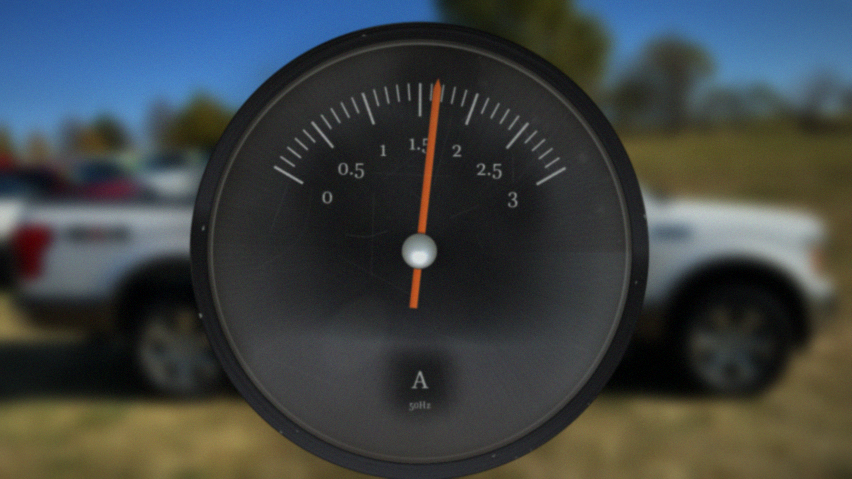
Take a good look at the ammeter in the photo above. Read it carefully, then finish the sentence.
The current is 1.65 A
